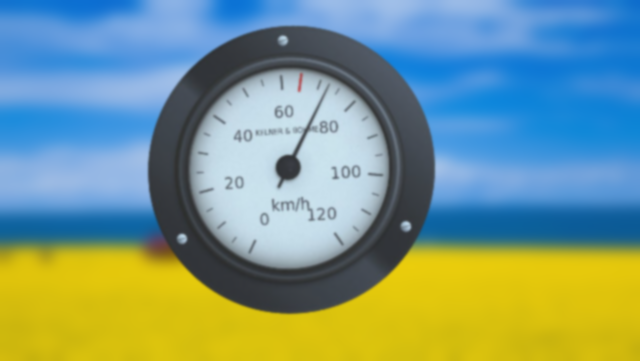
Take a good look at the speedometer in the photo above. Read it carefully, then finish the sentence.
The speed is 72.5 km/h
